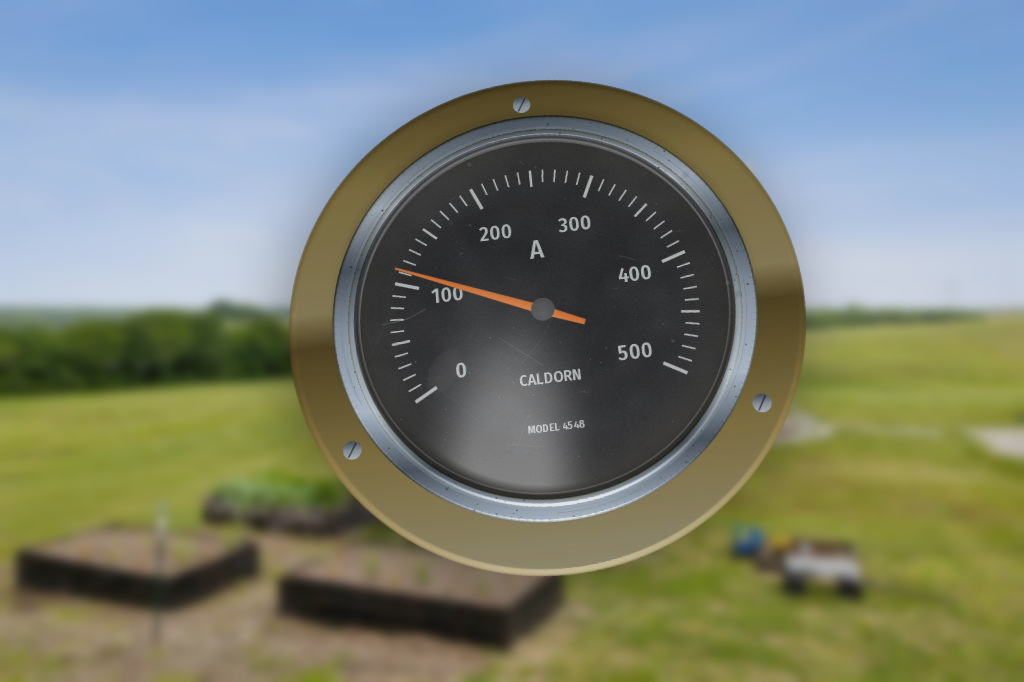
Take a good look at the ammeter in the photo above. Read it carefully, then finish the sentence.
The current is 110 A
